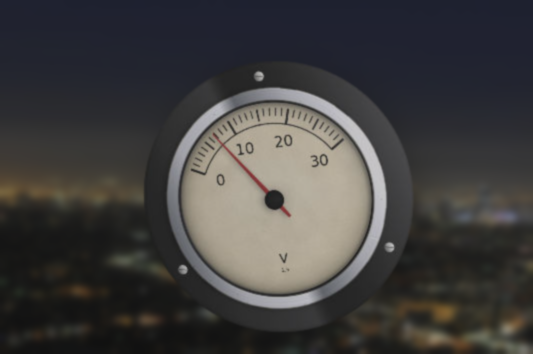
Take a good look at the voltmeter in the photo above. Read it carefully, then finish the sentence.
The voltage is 7 V
